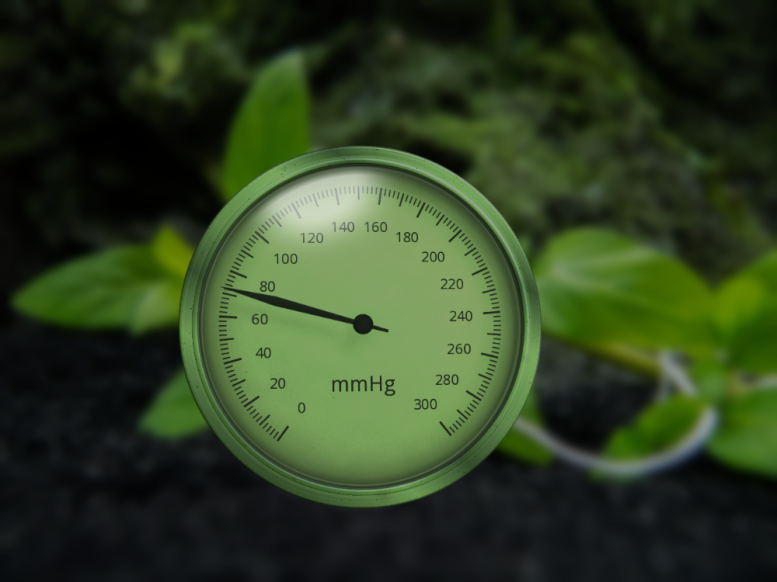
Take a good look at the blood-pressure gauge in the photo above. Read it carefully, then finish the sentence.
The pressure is 72 mmHg
